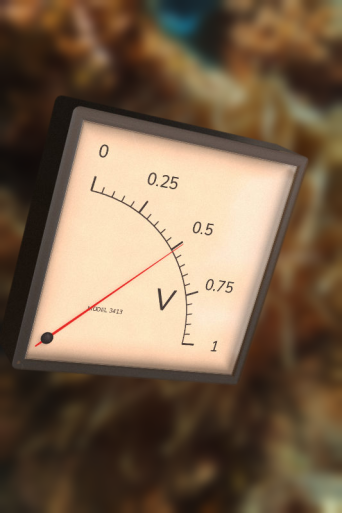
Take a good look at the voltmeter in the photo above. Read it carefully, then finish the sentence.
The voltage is 0.5 V
